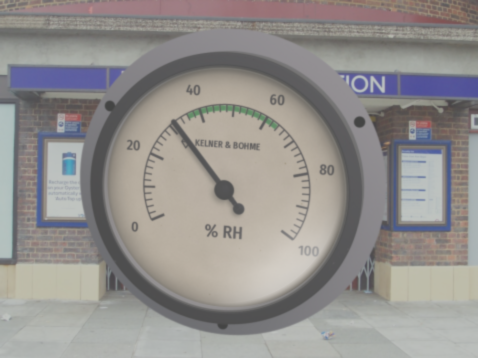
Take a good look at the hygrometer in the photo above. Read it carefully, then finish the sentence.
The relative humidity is 32 %
